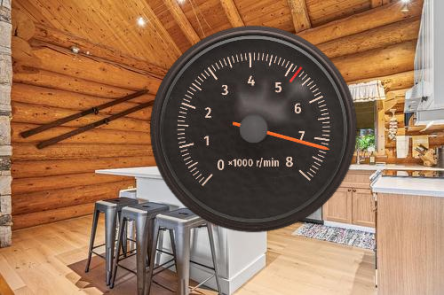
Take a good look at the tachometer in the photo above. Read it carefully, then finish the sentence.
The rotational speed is 7200 rpm
